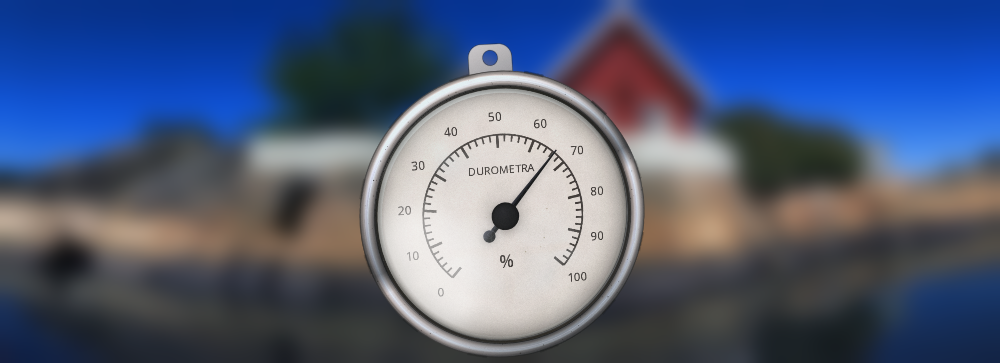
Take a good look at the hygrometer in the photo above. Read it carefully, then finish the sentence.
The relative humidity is 66 %
